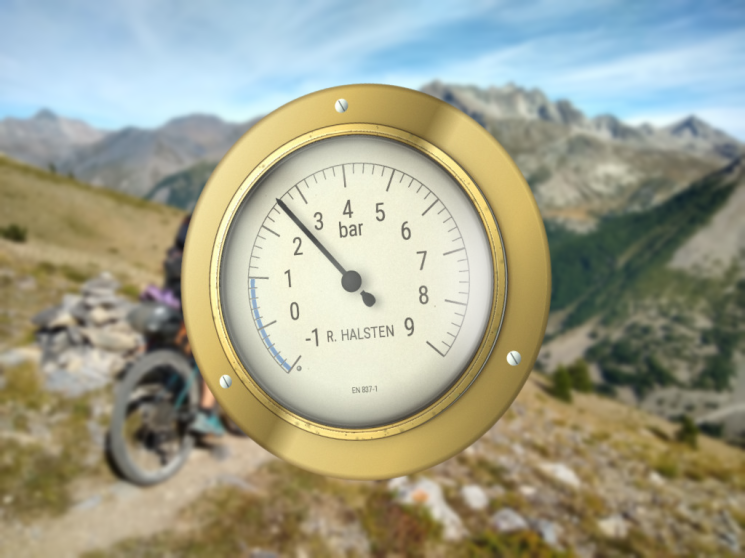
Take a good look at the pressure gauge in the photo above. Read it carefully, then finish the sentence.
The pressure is 2.6 bar
